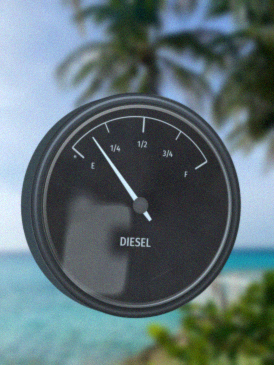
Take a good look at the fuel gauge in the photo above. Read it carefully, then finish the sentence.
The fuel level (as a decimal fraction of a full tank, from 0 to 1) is 0.125
